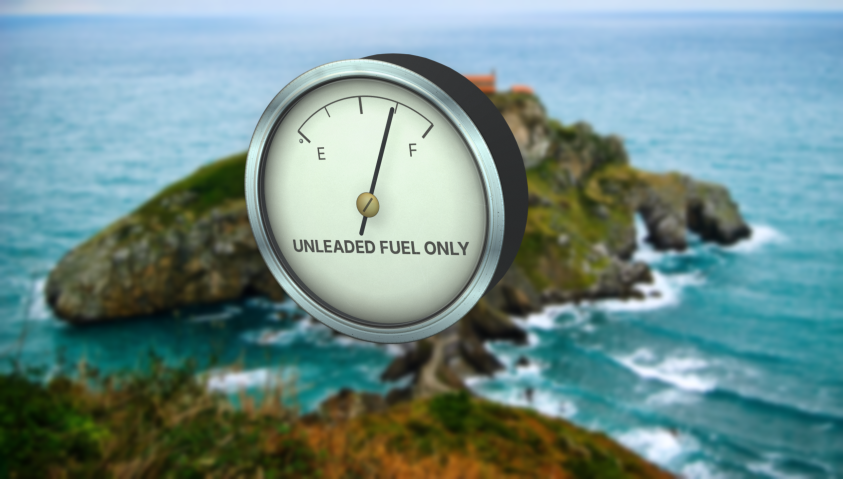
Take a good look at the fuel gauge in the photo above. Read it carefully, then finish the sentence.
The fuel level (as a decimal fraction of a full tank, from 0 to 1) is 0.75
